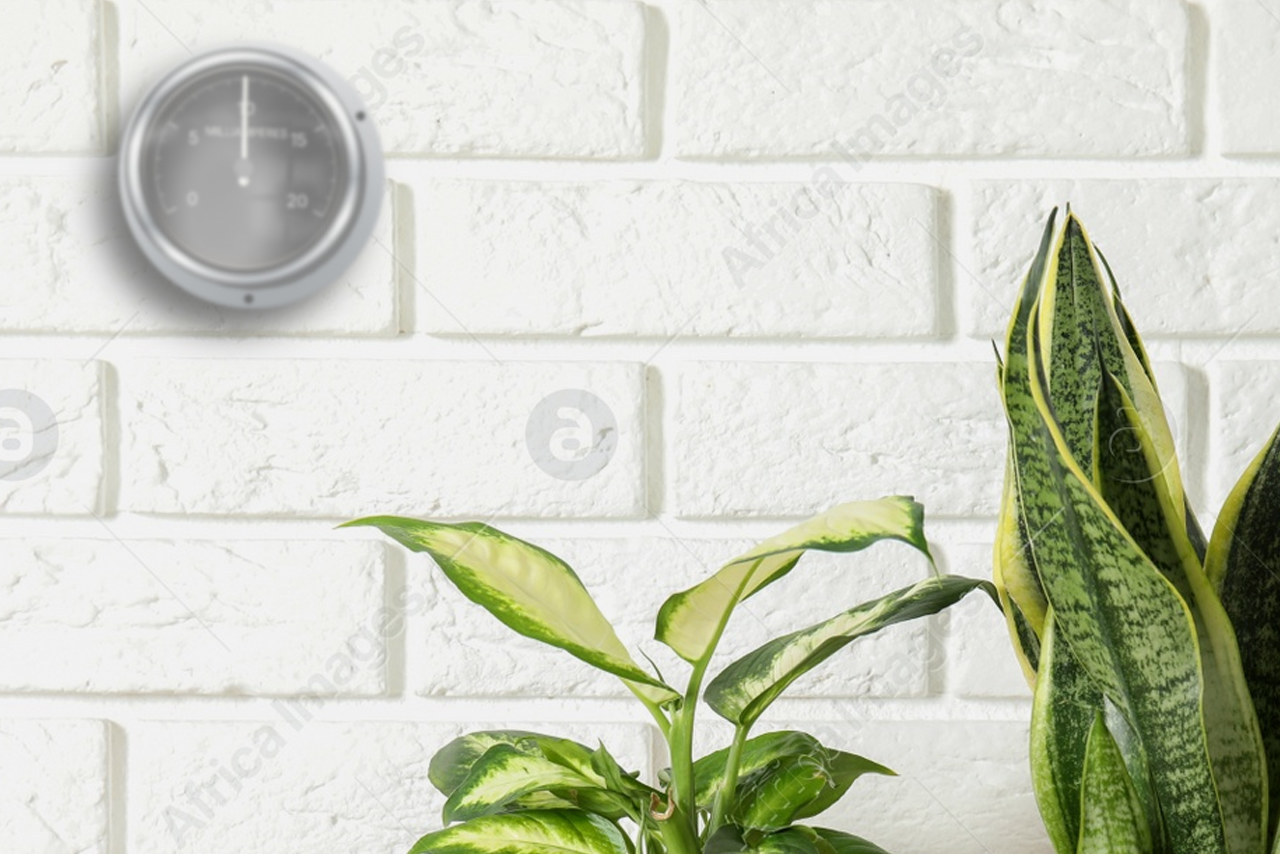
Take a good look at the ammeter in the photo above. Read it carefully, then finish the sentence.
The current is 10 mA
